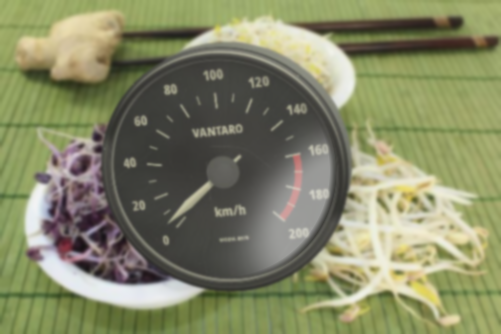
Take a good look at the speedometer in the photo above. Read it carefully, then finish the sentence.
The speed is 5 km/h
